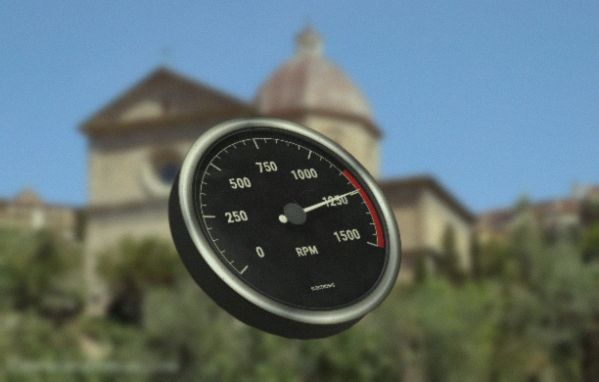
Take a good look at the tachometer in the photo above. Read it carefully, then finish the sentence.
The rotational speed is 1250 rpm
